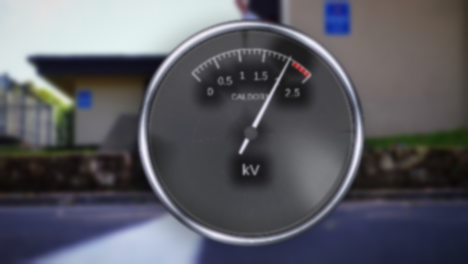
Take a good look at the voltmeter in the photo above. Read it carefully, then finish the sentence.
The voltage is 2 kV
